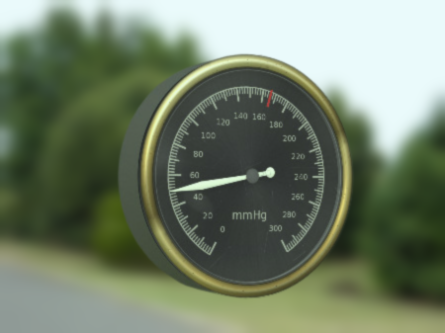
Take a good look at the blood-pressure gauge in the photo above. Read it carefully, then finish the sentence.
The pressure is 50 mmHg
